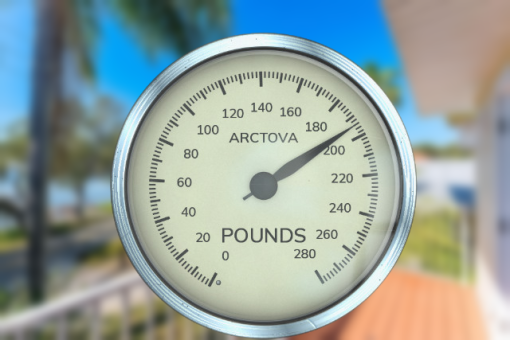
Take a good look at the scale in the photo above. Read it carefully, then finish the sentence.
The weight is 194 lb
